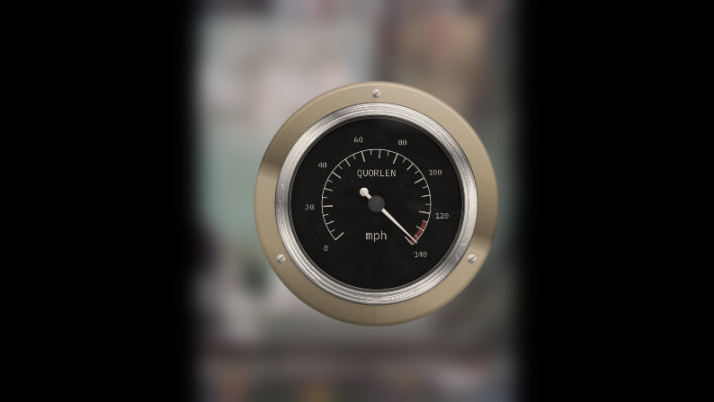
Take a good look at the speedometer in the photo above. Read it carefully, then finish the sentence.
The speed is 137.5 mph
